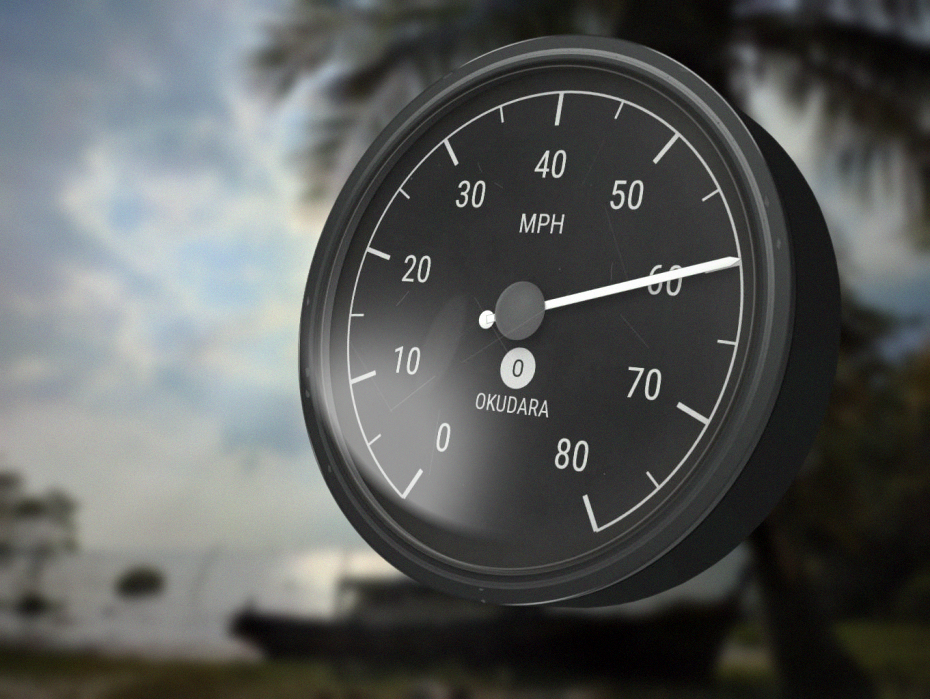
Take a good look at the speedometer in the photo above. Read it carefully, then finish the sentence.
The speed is 60 mph
